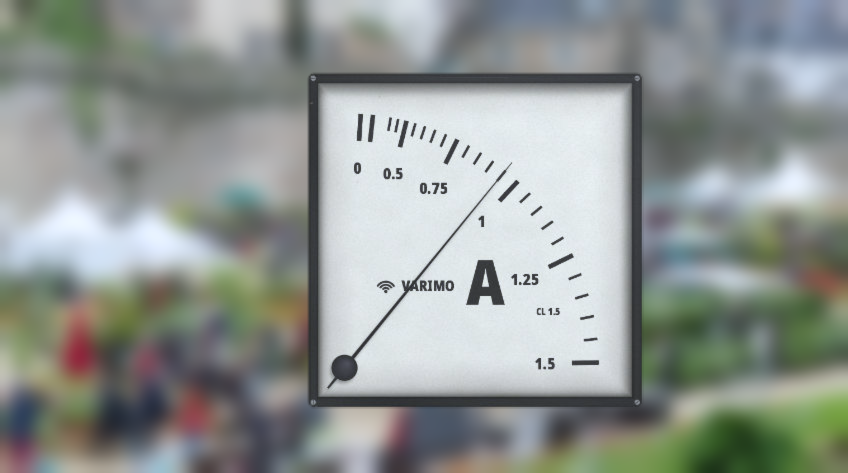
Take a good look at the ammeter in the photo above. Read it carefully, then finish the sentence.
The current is 0.95 A
